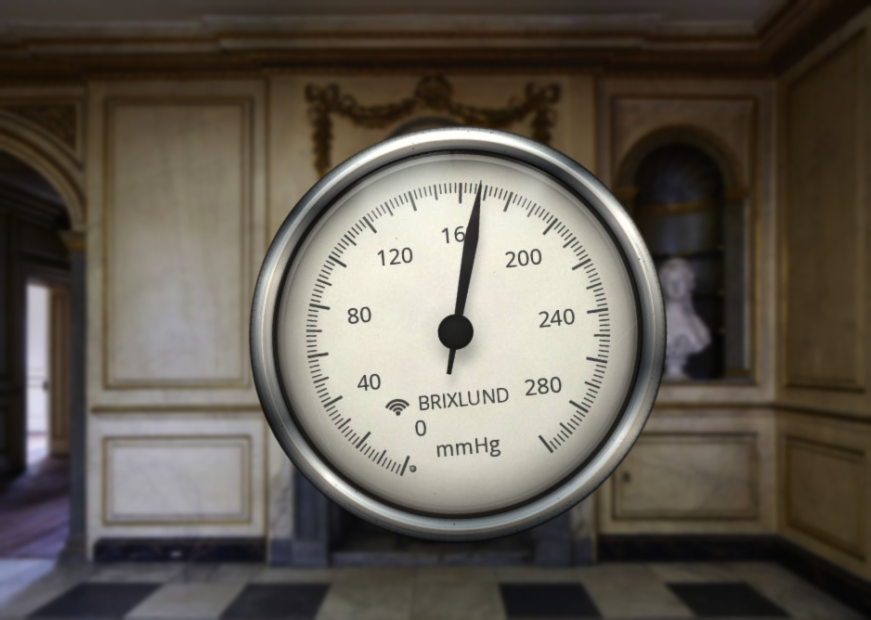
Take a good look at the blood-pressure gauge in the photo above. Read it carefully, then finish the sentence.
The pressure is 168 mmHg
